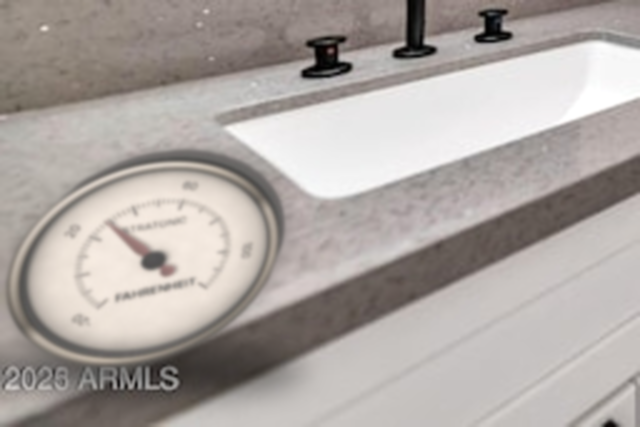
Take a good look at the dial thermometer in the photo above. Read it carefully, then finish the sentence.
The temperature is 30 °F
